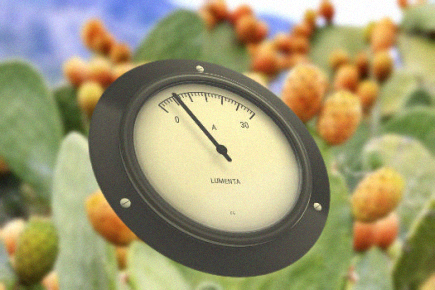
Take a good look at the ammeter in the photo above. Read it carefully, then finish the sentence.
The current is 5 A
